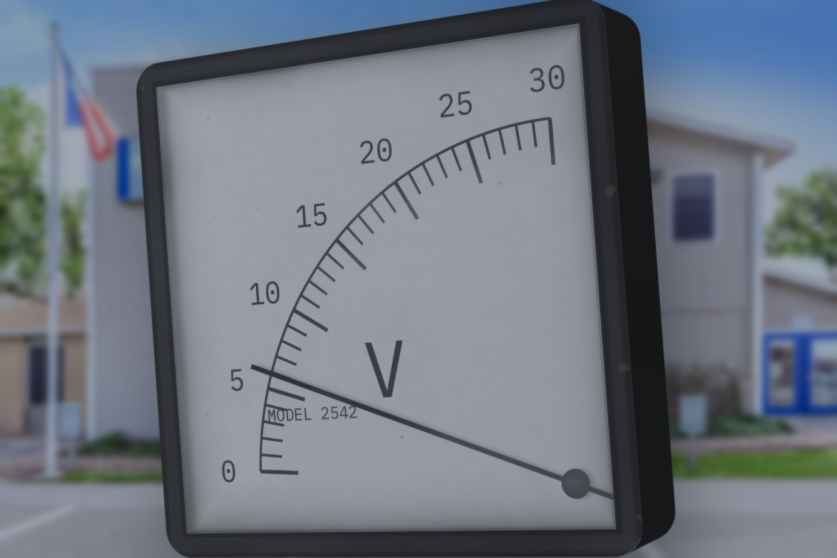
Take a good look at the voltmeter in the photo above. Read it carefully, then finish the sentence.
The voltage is 6 V
